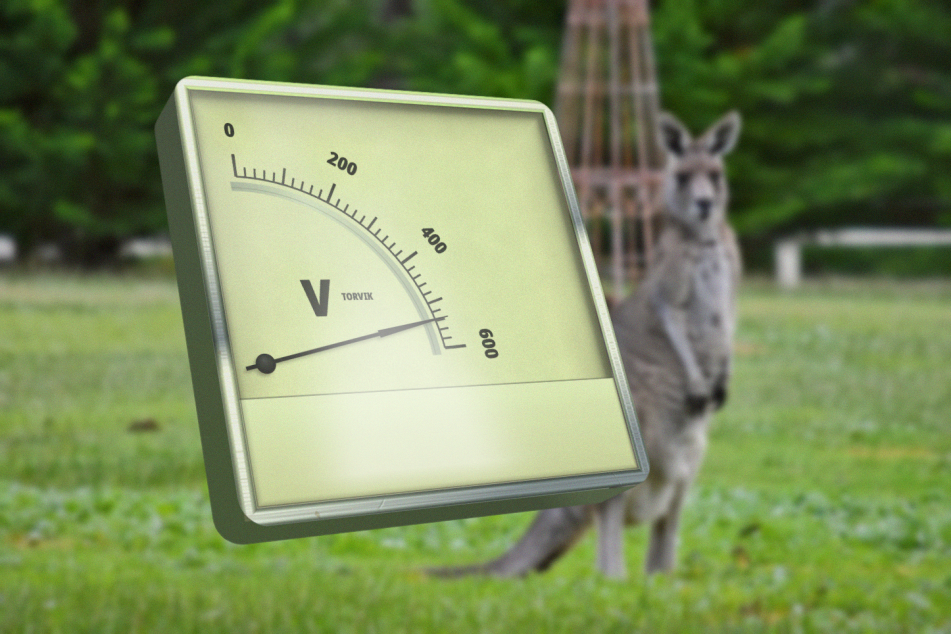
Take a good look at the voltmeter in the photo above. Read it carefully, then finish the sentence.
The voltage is 540 V
